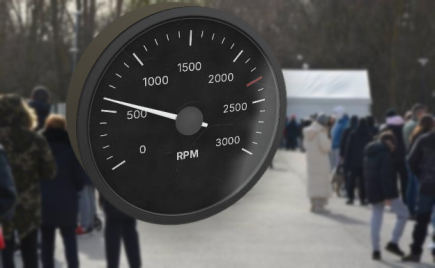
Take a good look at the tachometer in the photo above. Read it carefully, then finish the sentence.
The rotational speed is 600 rpm
